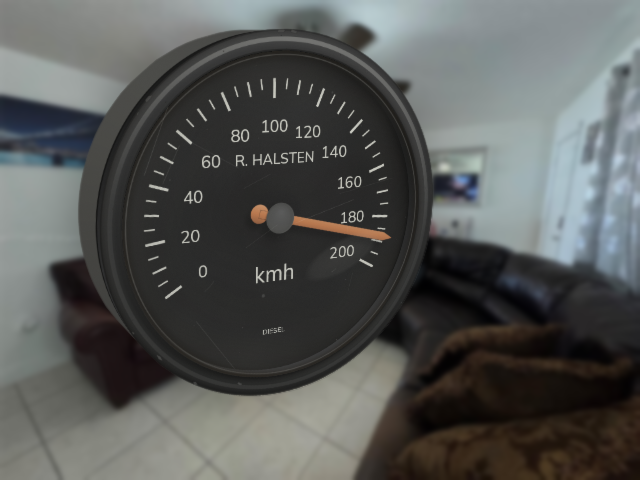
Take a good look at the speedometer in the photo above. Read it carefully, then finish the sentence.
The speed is 187.5 km/h
